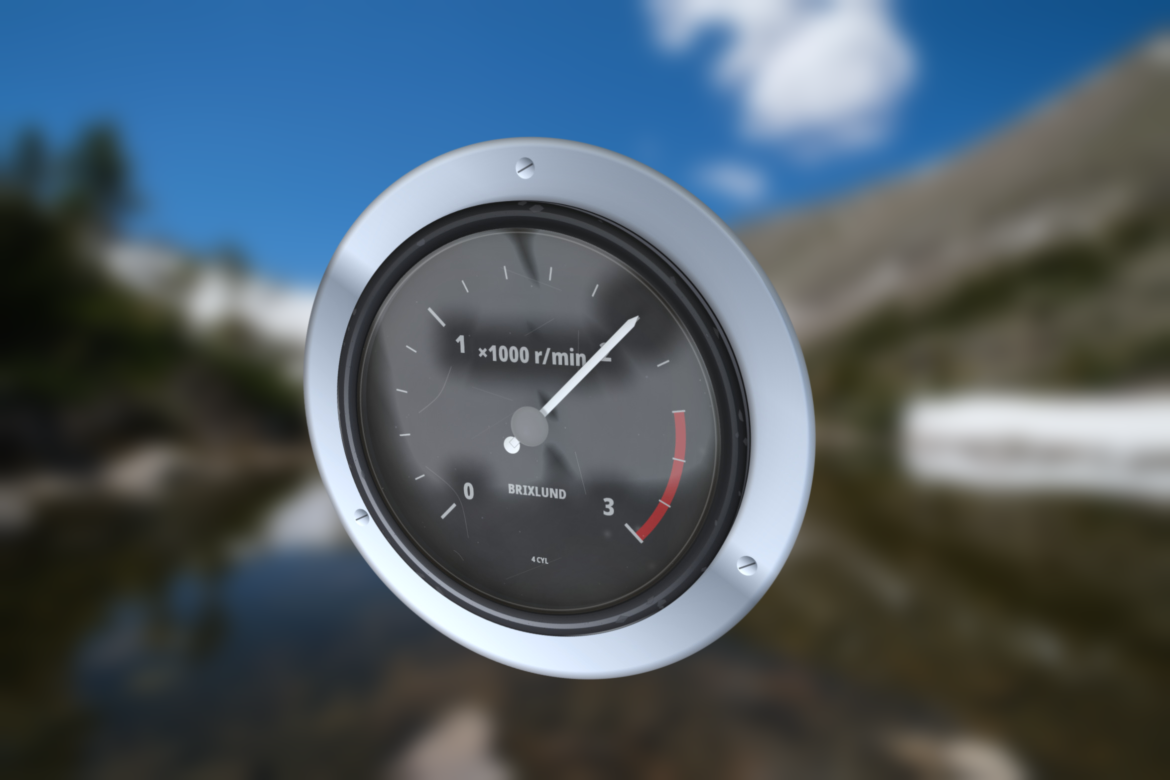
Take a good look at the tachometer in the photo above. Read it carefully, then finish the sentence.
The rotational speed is 2000 rpm
